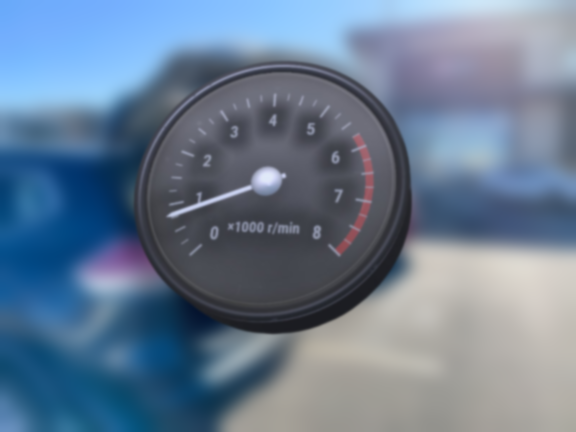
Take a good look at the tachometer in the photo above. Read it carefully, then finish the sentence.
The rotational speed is 750 rpm
